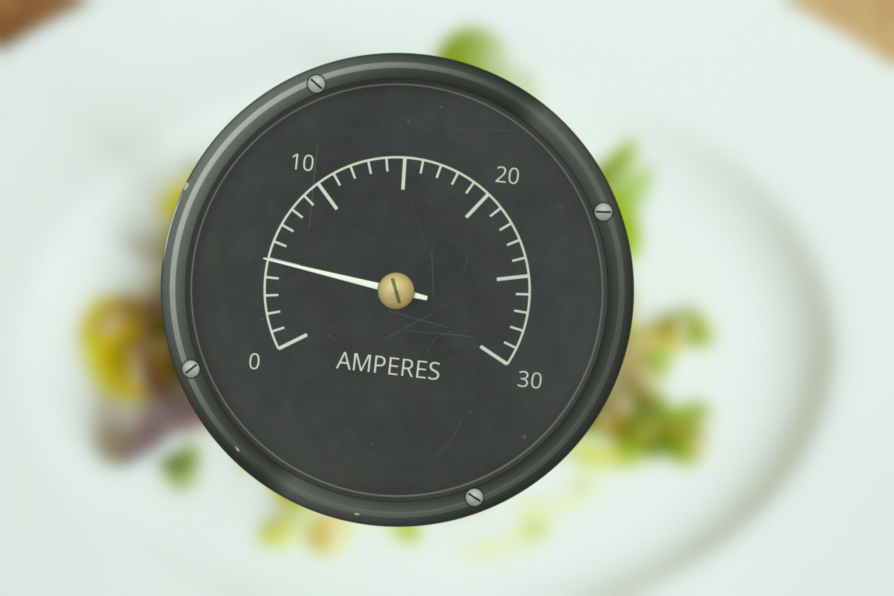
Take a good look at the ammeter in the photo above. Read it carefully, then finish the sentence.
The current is 5 A
